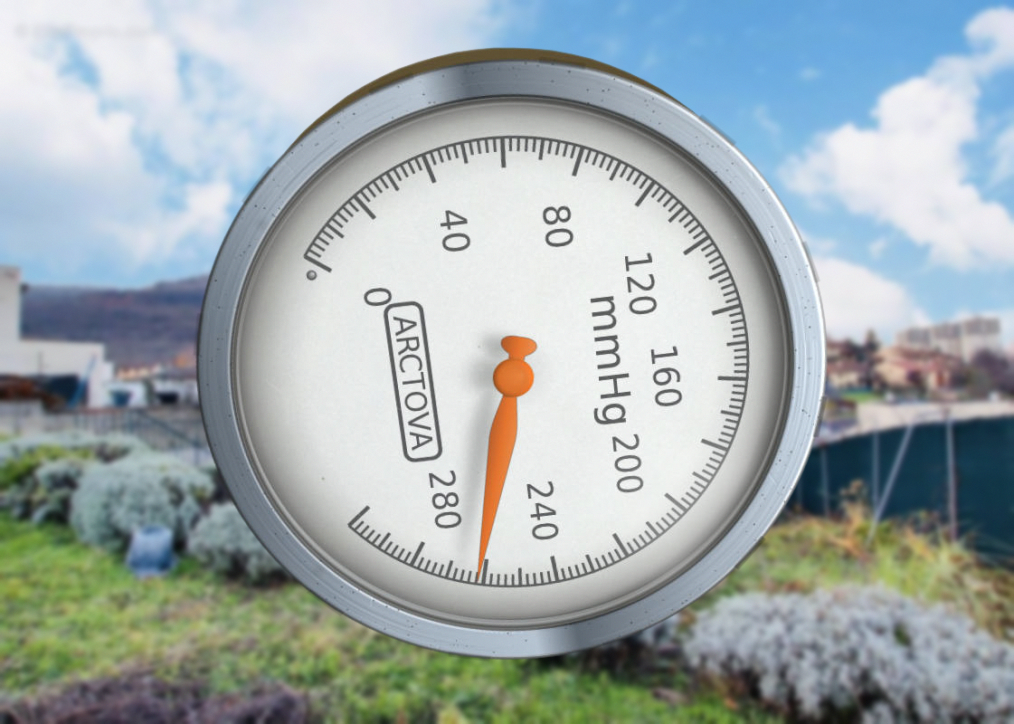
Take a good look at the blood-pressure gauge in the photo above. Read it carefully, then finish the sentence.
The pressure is 262 mmHg
